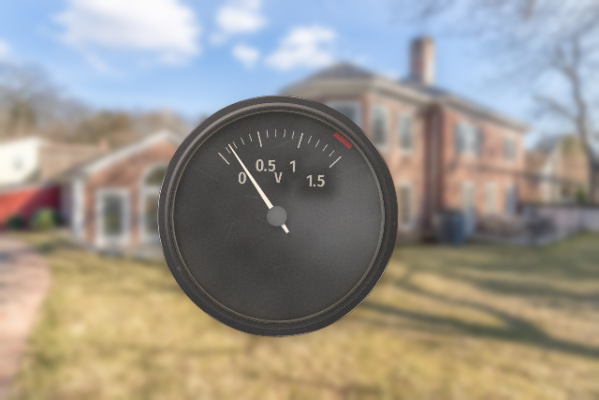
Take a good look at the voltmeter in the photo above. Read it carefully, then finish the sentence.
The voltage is 0.15 V
